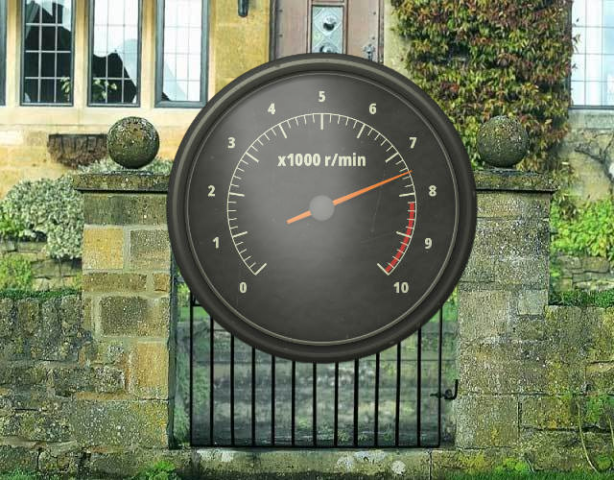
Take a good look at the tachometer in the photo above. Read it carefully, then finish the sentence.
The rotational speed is 7500 rpm
